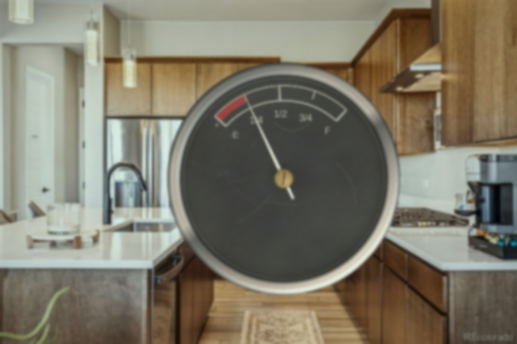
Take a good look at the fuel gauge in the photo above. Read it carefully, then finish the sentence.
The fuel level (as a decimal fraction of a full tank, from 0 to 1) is 0.25
